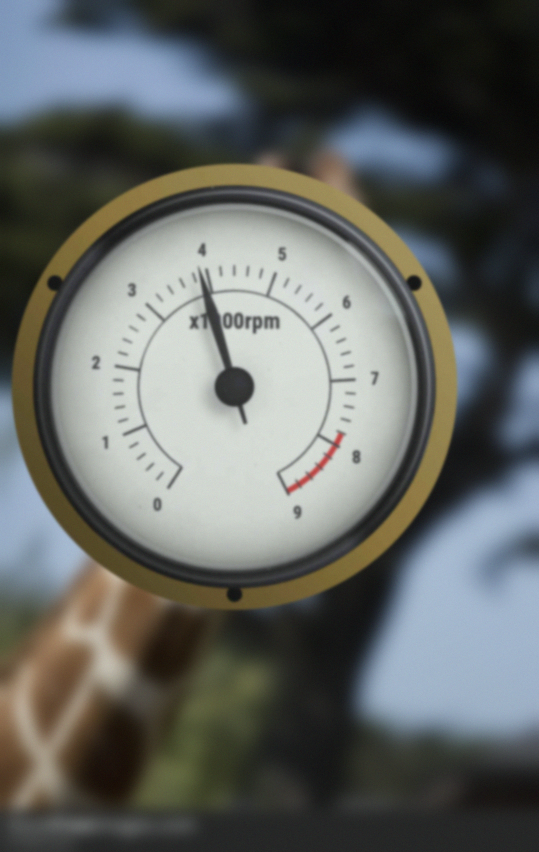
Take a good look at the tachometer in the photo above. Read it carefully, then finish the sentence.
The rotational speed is 3900 rpm
